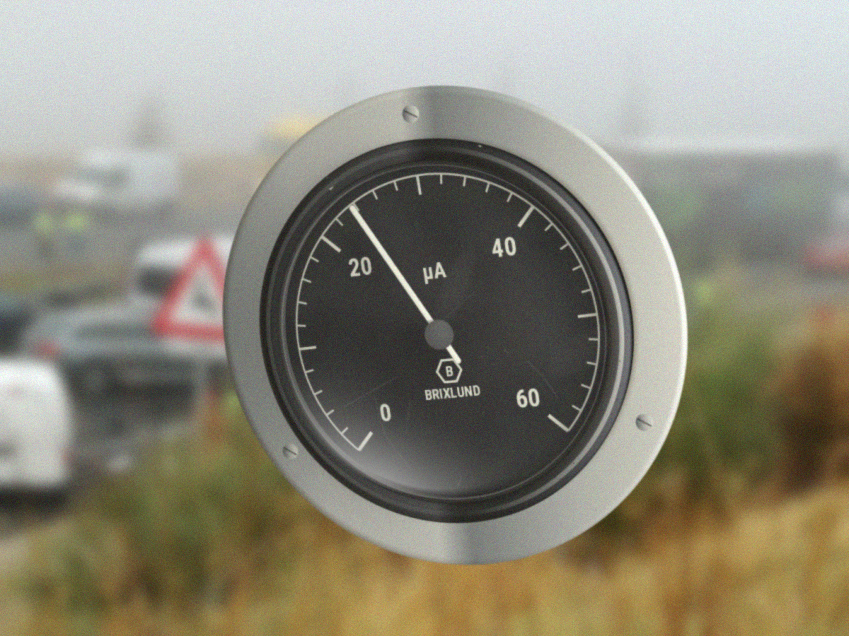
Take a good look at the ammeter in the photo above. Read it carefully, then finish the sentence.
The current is 24 µA
